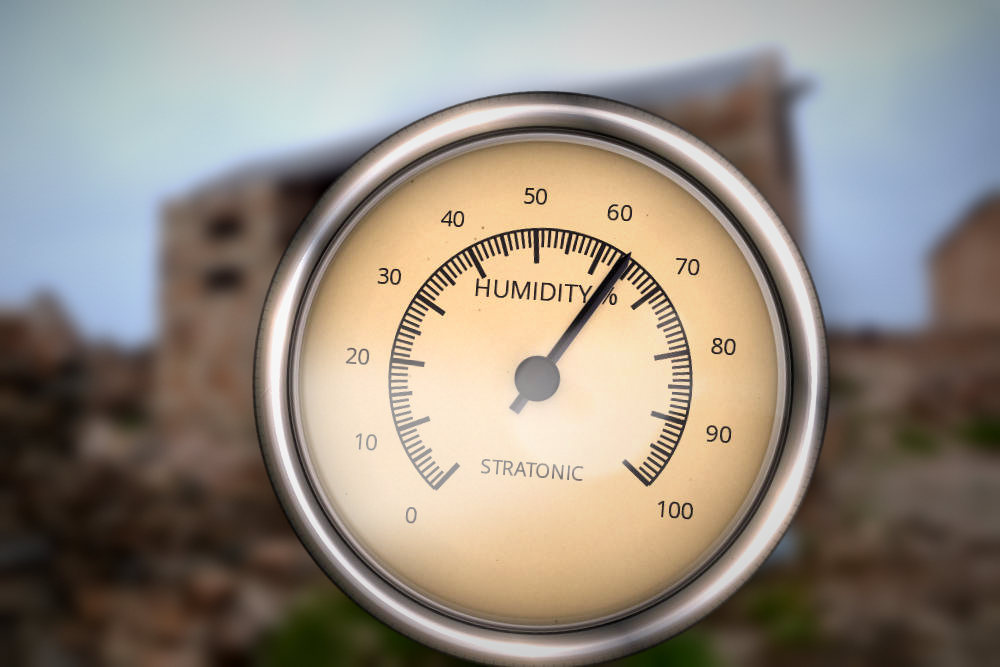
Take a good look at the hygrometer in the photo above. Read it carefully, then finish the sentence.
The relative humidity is 64 %
